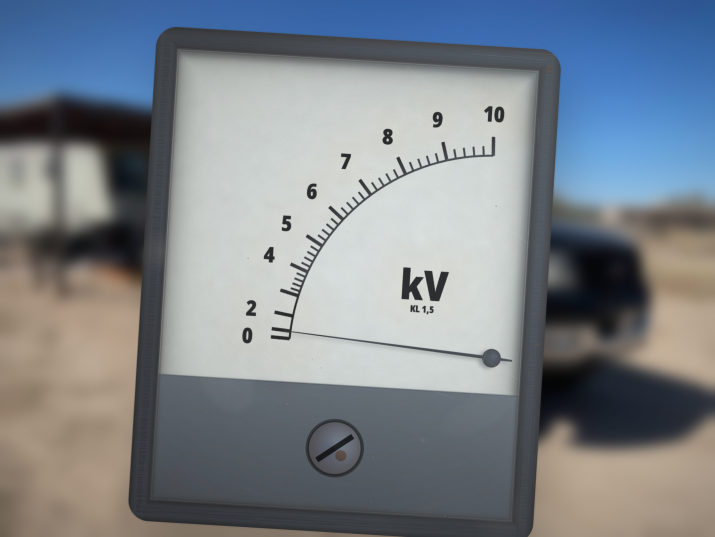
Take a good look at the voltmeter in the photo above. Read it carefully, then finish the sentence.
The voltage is 1 kV
